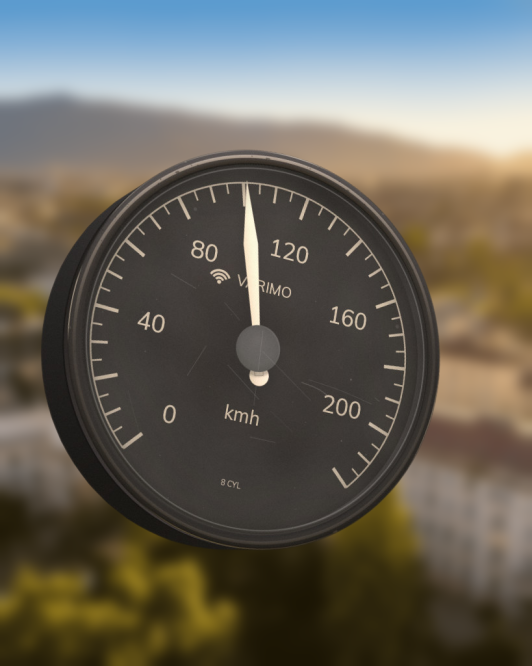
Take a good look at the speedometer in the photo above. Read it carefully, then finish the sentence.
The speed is 100 km/h
